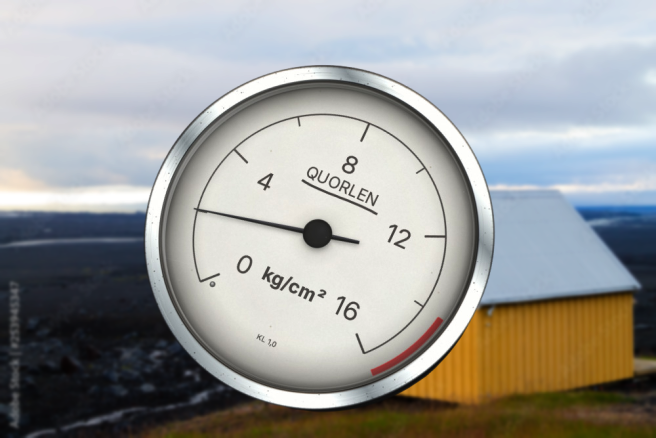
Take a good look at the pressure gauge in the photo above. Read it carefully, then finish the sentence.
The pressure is 2 kg/cm²
